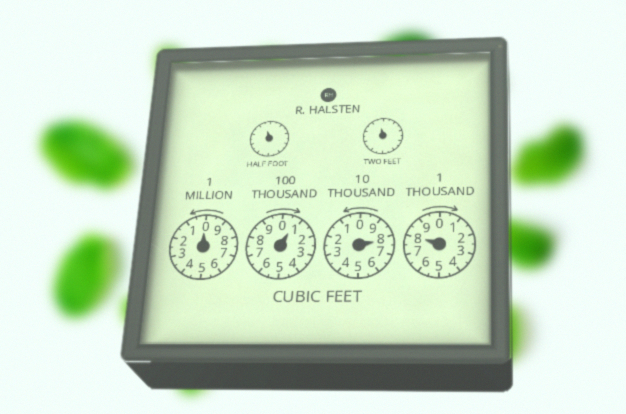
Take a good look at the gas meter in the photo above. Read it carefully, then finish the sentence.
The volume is 7800 ft³
